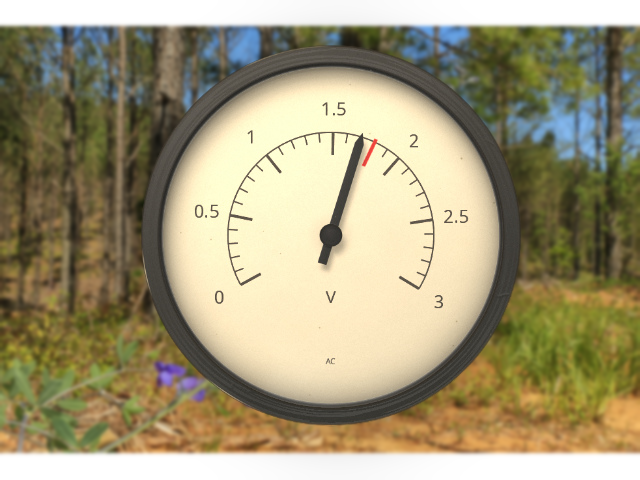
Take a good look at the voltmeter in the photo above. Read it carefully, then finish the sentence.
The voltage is 1.7 V
